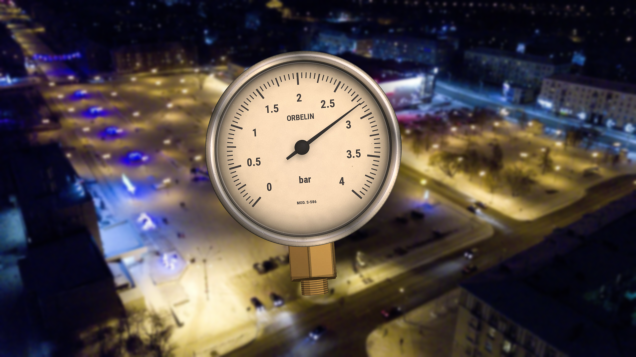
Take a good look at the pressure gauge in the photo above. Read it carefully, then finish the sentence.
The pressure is 2.85 bar
